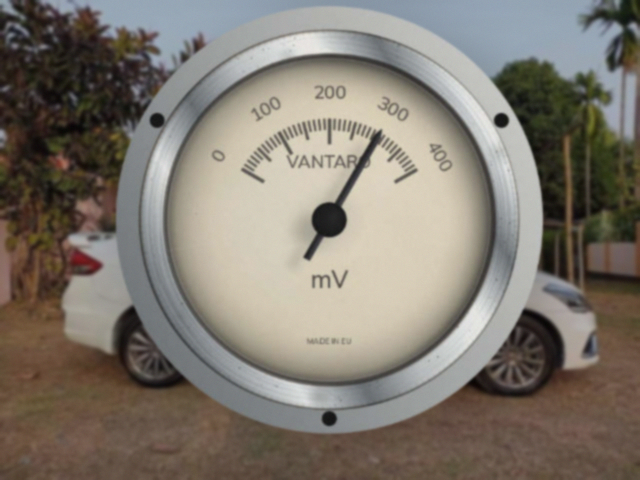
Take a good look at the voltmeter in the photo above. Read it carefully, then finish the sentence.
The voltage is 300 mV
